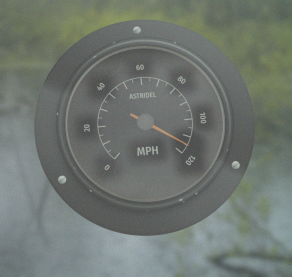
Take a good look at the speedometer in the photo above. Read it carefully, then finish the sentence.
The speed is 115 mph
